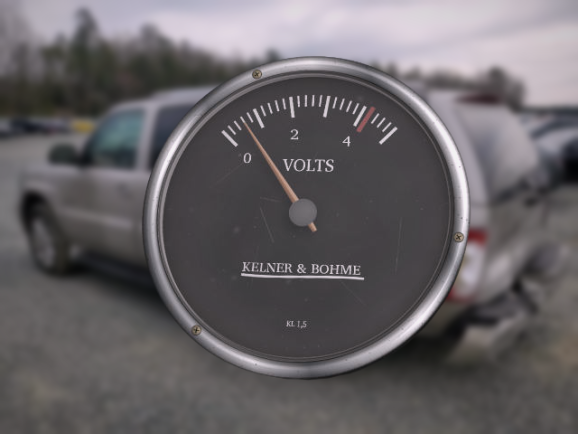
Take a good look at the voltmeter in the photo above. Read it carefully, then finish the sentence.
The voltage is 0.6 V
